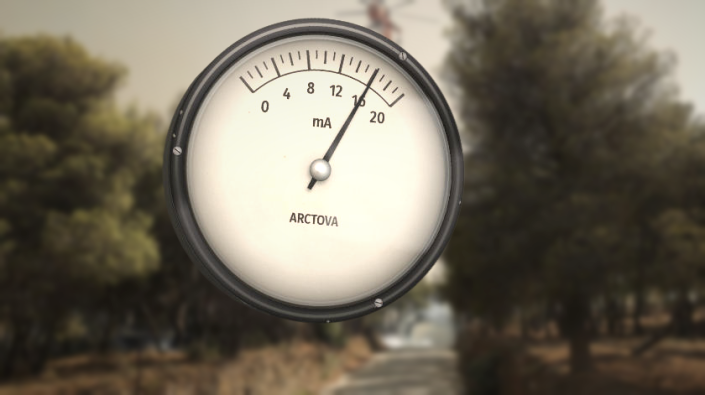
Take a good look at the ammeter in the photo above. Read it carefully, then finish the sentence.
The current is 16 mA
